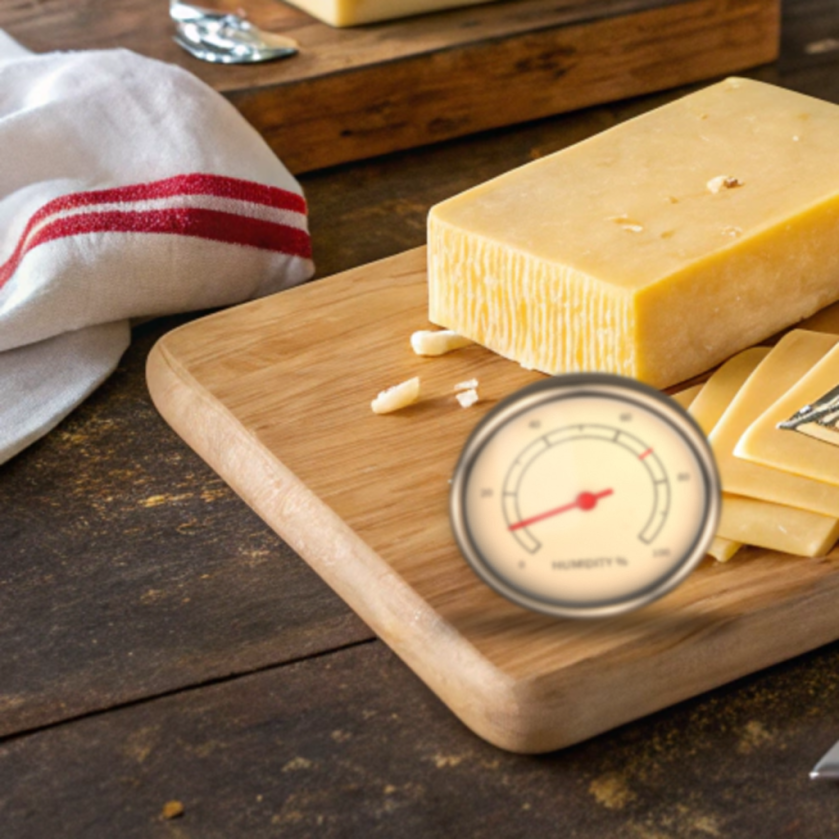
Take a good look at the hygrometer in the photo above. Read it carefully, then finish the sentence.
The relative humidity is 10 %
